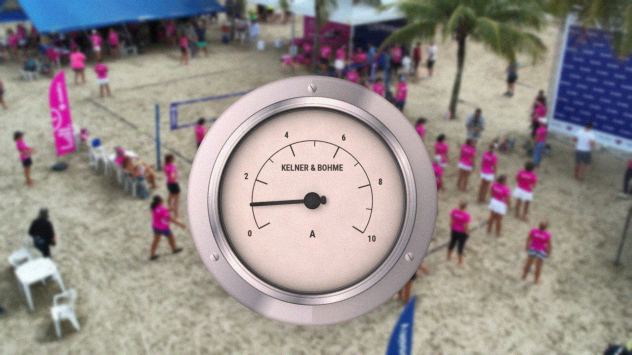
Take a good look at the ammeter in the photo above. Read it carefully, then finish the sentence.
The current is 1 A
